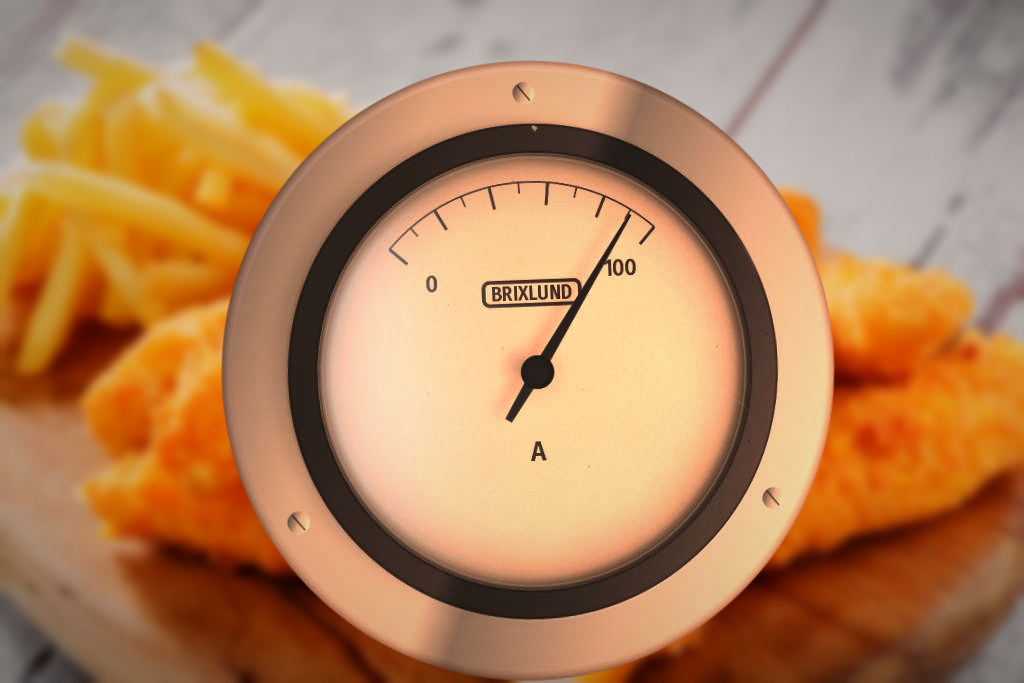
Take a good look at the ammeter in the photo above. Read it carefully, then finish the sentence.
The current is 90 A
